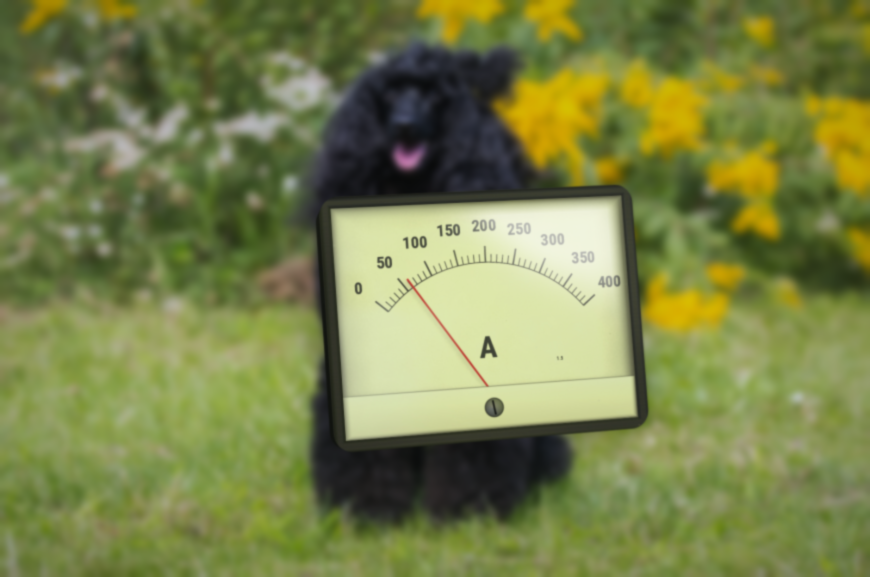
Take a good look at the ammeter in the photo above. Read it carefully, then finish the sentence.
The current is 60 A
